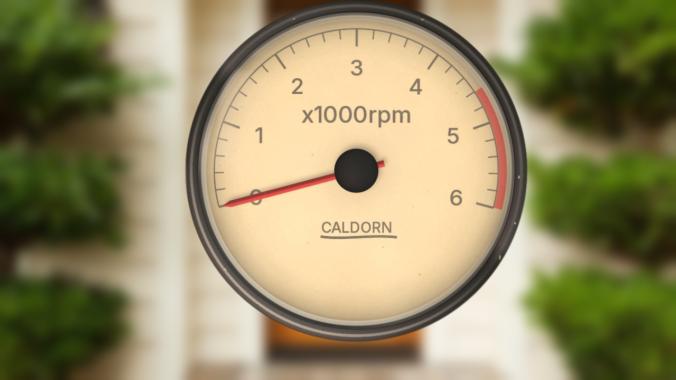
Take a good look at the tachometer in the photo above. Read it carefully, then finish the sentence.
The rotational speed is 0 rpm
